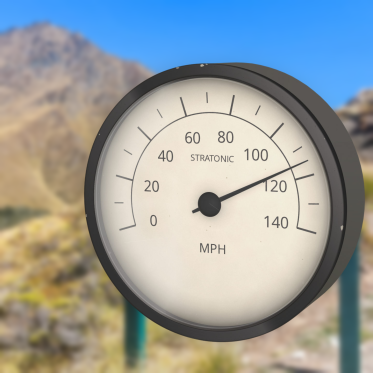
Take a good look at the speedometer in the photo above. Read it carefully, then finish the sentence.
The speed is 115 mph
